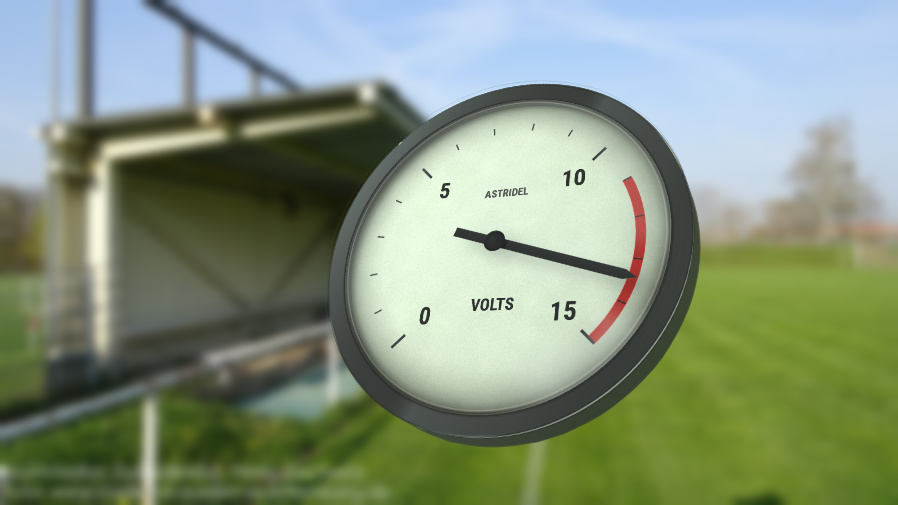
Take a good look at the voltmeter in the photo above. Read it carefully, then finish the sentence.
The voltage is 13.5 V
